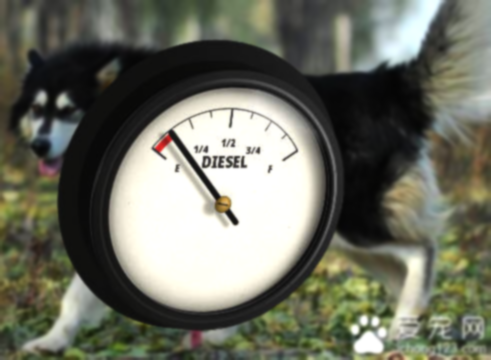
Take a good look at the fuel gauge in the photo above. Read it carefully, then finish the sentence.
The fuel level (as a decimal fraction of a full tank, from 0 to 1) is 0.125
